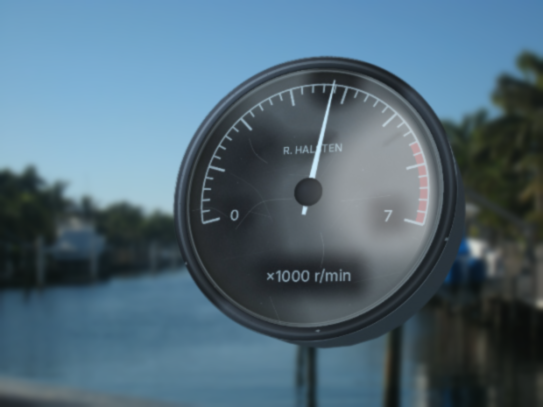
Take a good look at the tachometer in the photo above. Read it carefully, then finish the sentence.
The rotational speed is 3800 rpm
